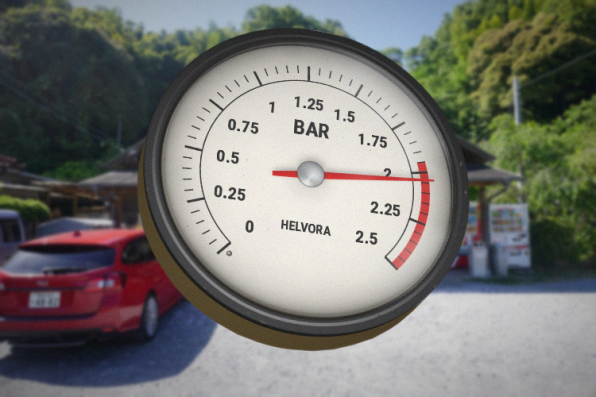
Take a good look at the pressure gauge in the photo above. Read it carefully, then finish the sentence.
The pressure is 2.05 bar
